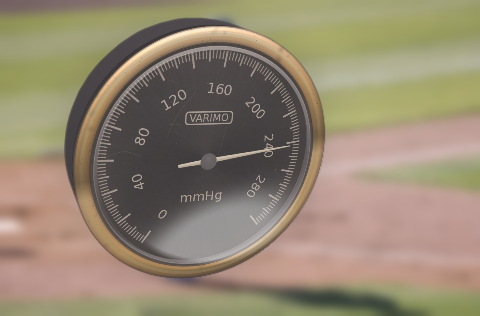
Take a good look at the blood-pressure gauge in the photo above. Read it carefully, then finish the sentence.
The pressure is 240 mmHg
